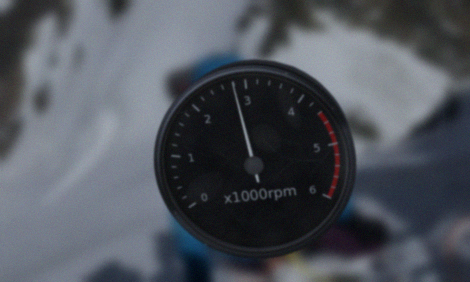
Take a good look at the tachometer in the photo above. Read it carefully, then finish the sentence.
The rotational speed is 2800 rpm
